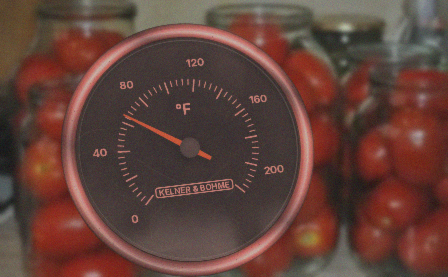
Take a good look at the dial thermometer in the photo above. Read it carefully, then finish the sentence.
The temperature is 64 °F
